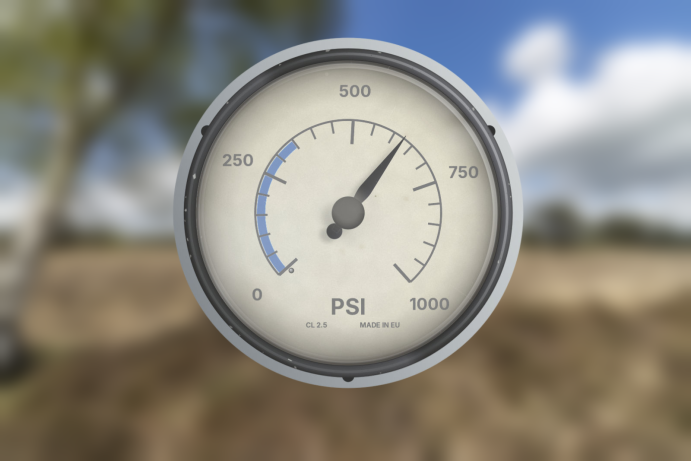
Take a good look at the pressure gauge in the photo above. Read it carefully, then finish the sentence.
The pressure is 625 psi
